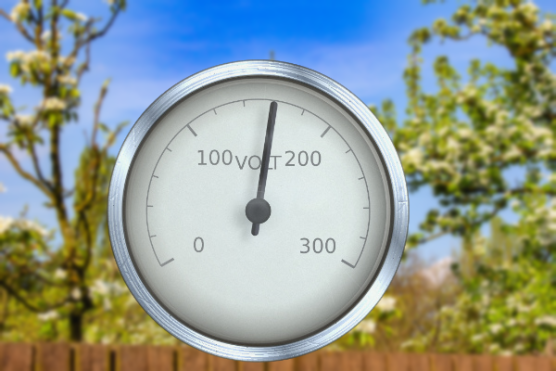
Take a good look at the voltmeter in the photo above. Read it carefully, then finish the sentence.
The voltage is 160 V
